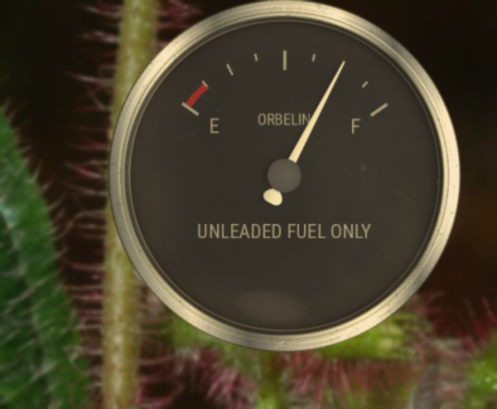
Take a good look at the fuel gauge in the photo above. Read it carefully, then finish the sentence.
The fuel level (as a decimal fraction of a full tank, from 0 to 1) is 0.75
